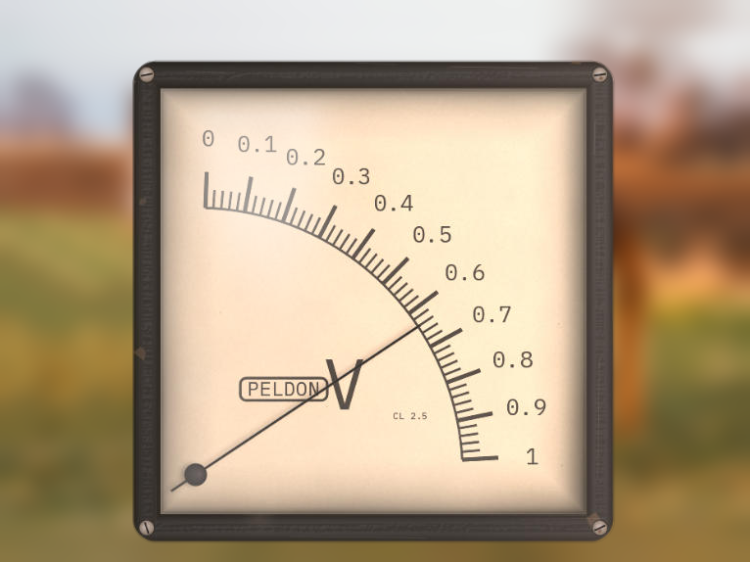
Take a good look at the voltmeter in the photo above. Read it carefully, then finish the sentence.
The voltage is 0.64 V
